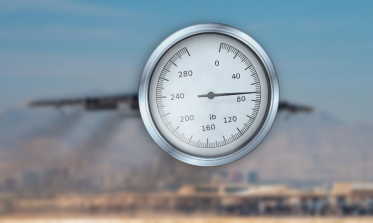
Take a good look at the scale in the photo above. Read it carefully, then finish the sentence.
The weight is 70 lb
